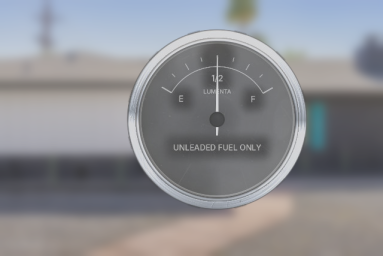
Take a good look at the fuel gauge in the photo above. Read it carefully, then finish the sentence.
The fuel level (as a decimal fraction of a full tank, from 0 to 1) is 0.5
